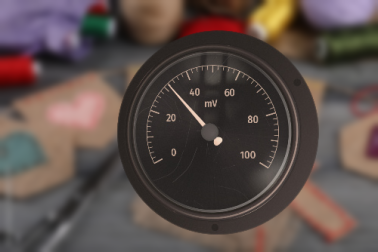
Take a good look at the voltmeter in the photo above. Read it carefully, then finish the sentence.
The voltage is 32 mV
